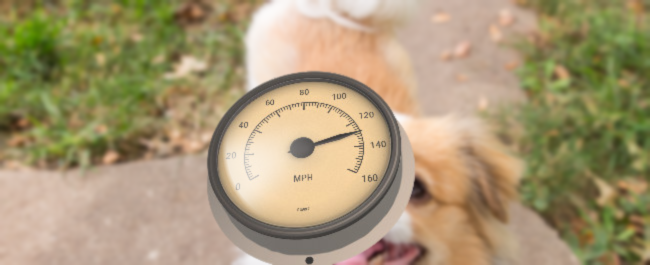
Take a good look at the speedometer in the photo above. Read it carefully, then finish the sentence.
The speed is 130 mph
